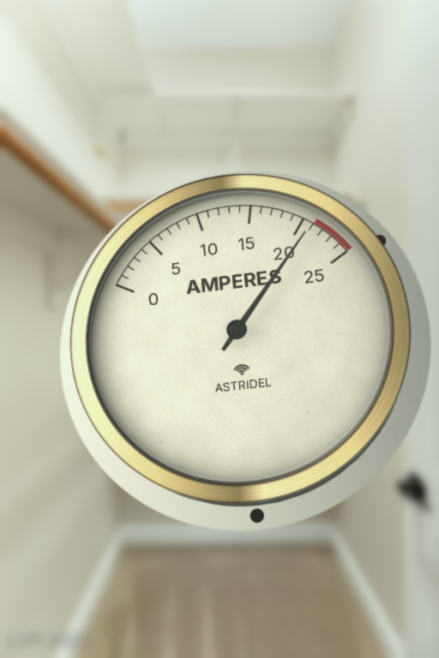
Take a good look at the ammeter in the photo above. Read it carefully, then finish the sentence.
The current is 21 A
